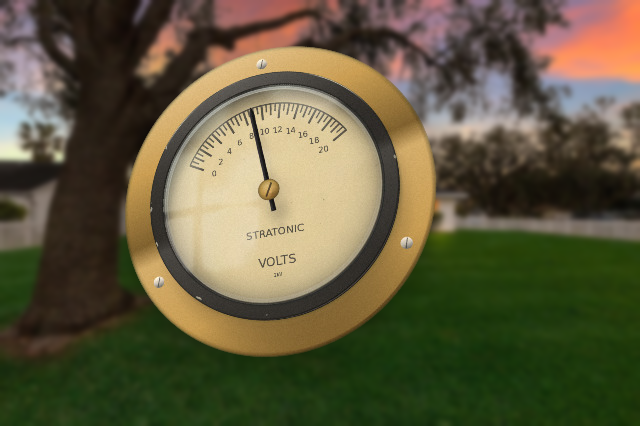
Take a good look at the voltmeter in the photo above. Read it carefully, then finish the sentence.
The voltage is 9 V
